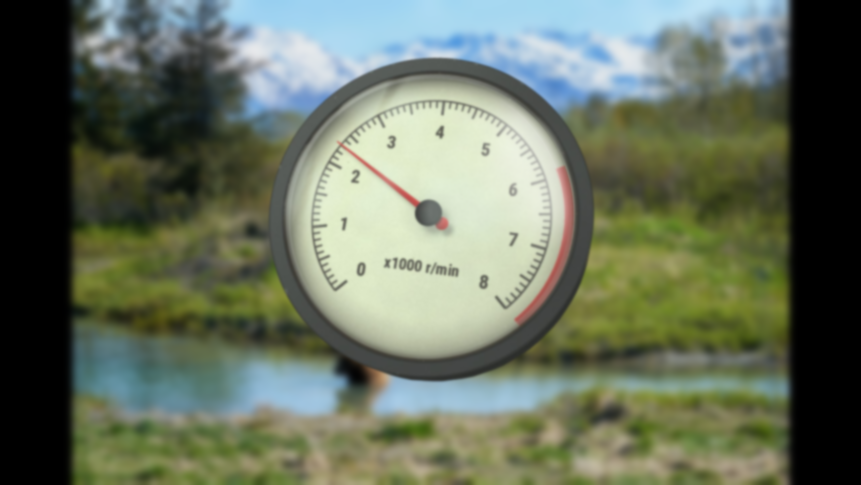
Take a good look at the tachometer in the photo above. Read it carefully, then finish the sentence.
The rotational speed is 2300 rpm
